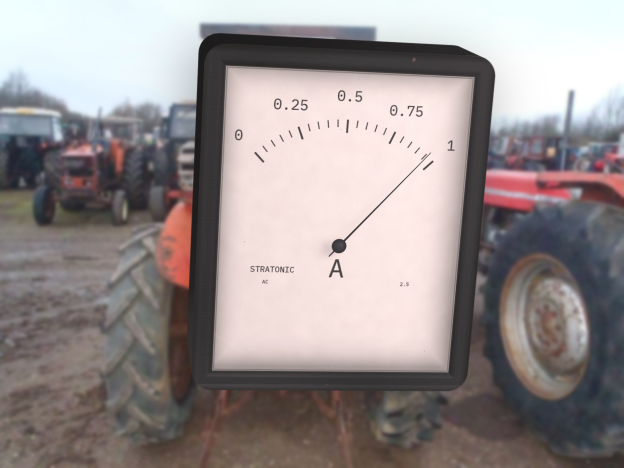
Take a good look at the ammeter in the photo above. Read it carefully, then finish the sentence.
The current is 0.95 A
